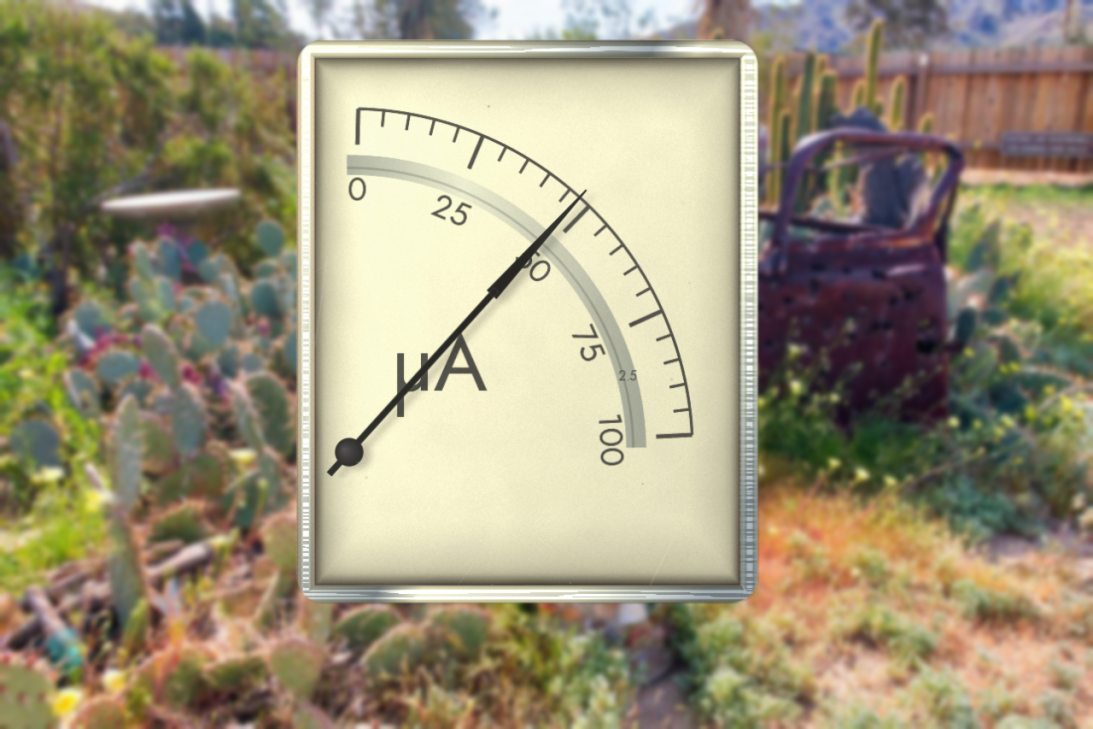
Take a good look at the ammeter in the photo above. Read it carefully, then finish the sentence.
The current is 47.5 µA
